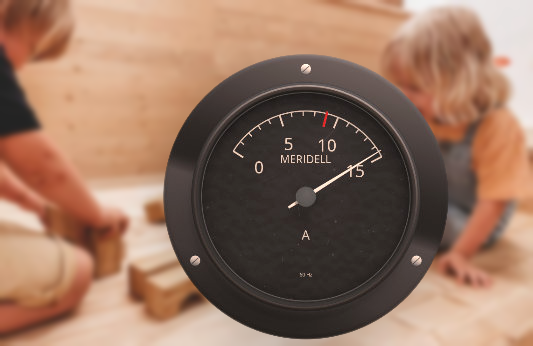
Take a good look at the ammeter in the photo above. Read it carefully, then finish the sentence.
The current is 14.5 A
